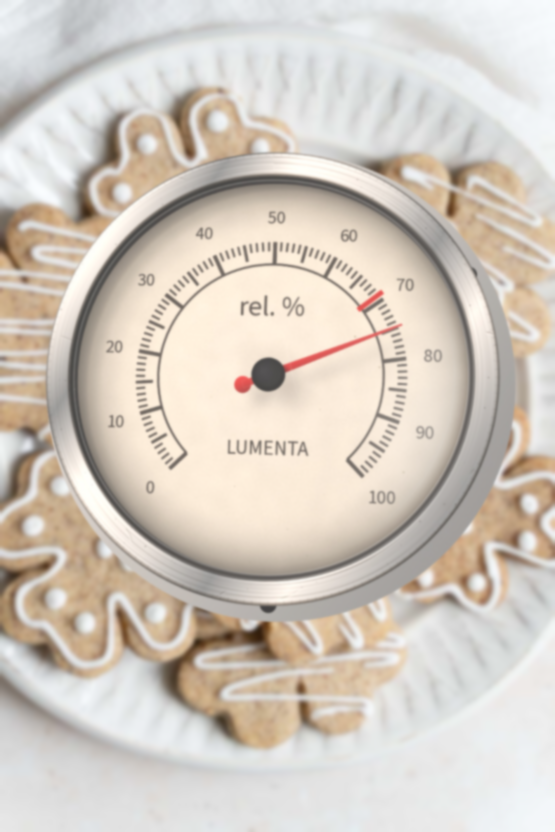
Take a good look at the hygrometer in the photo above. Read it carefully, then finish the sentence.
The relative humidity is 75 %
